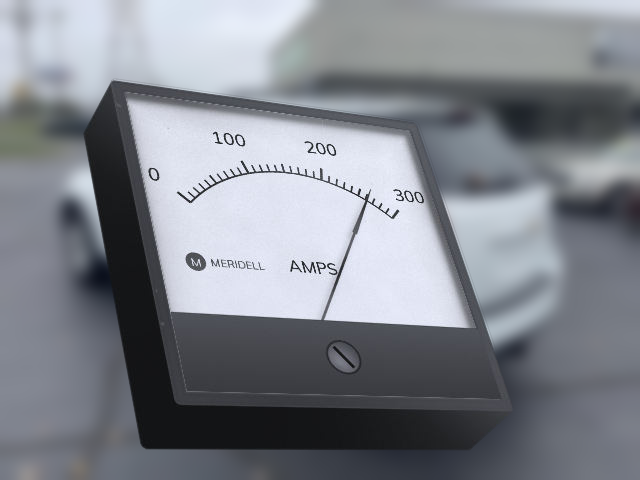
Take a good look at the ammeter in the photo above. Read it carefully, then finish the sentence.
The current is 260 A
